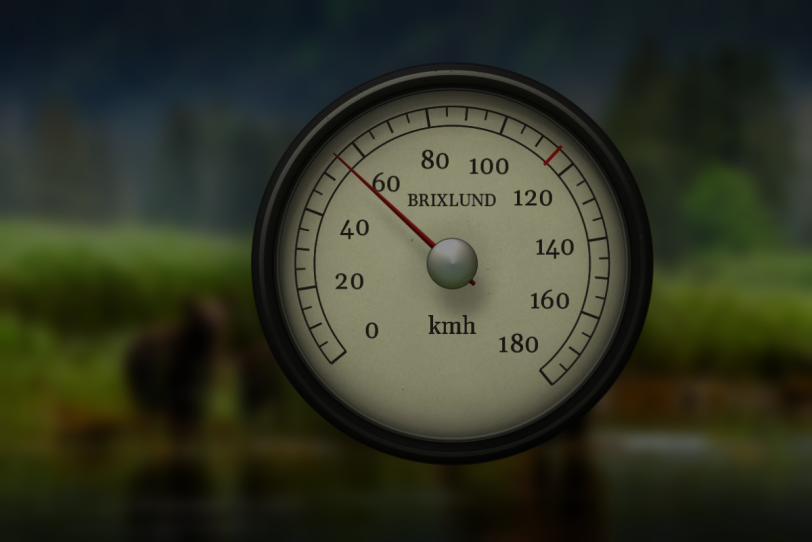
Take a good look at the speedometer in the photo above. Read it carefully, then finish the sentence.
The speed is 55 km/h
